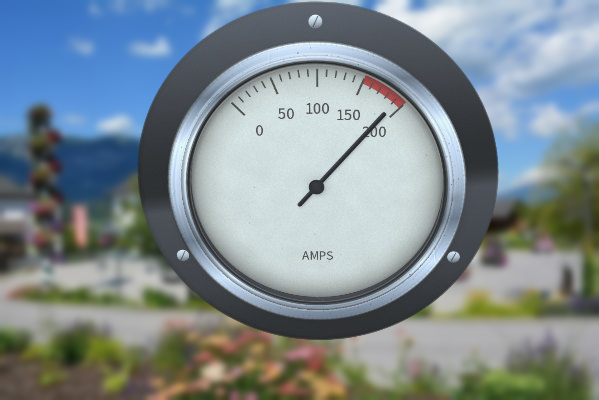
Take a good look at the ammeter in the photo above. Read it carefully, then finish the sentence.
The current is 190 A
